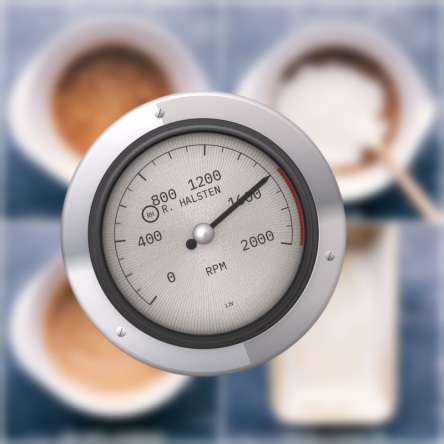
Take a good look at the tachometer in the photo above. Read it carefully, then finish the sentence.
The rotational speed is 1600 rpm
